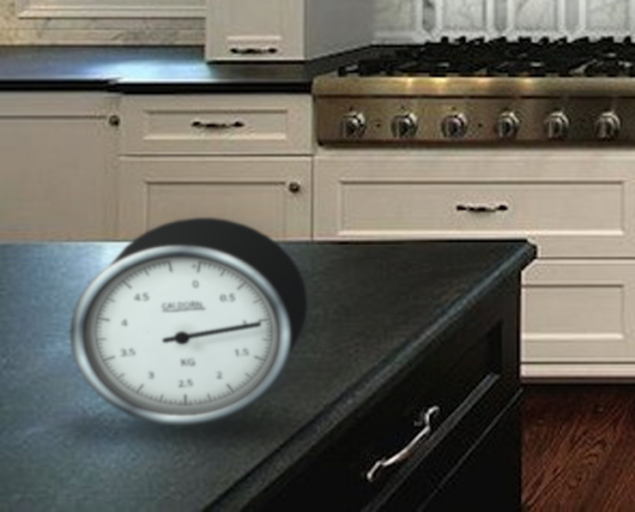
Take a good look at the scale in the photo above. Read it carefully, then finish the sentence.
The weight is 1 kg
